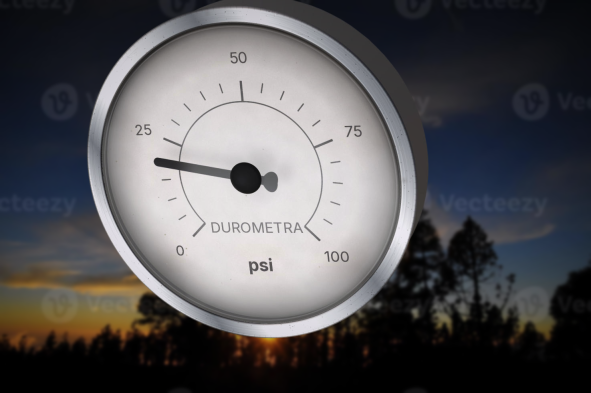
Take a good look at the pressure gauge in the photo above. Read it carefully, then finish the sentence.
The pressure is 20 psi
